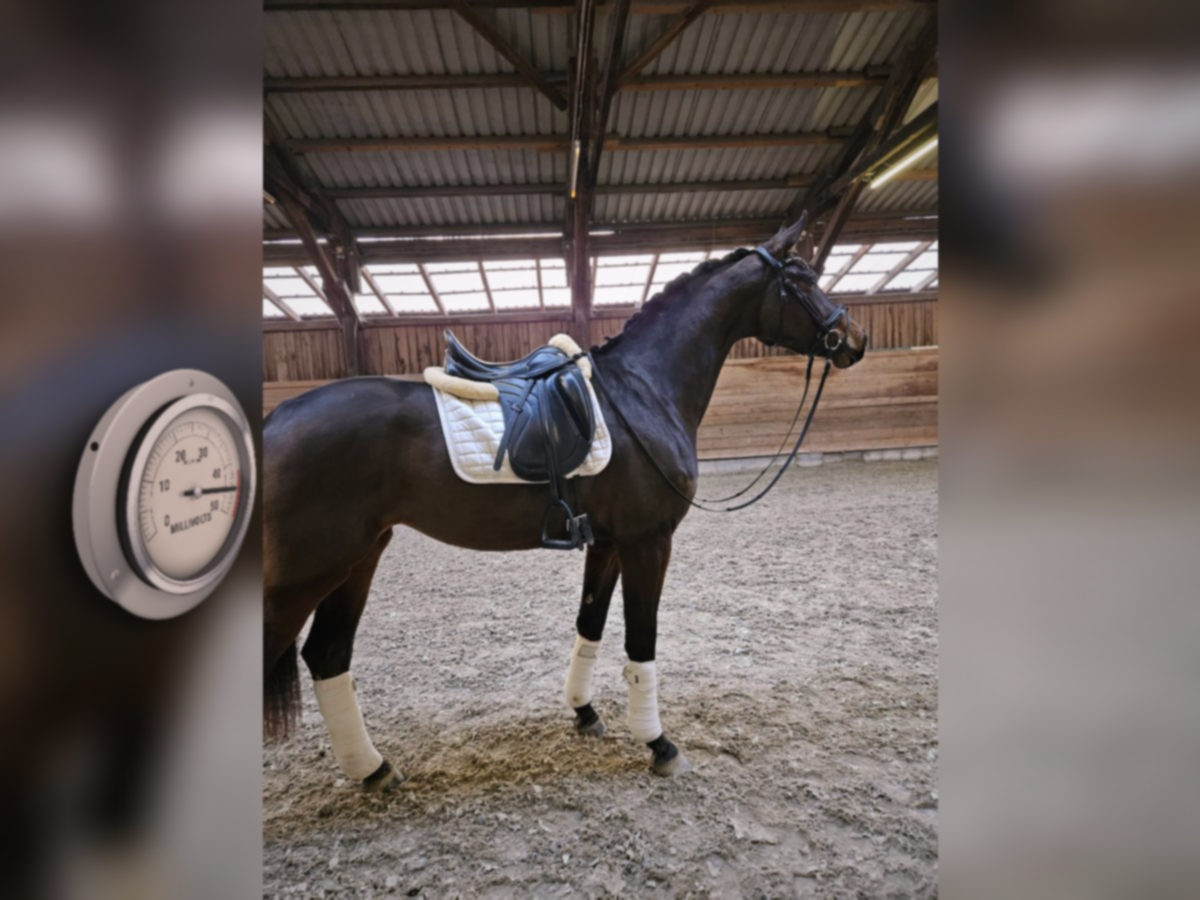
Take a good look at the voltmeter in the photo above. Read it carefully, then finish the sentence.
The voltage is 45 mV
